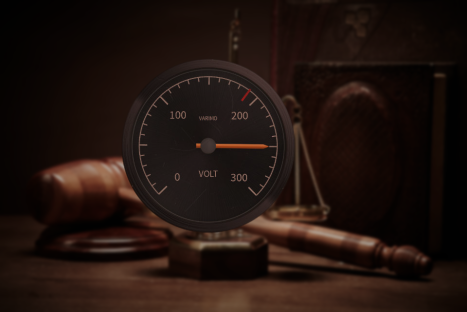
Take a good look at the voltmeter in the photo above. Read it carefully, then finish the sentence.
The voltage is 250 V
